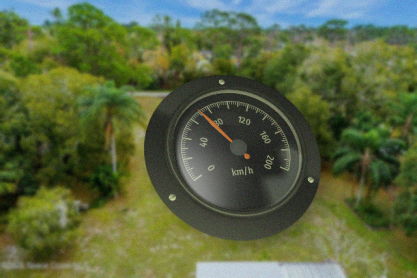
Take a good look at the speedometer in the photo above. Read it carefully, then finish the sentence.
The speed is 70 km/h
